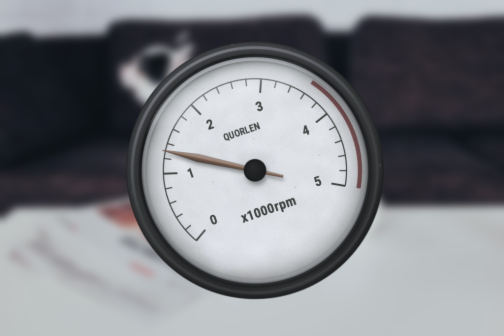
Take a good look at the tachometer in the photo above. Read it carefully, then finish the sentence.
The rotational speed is 1300 rpm
